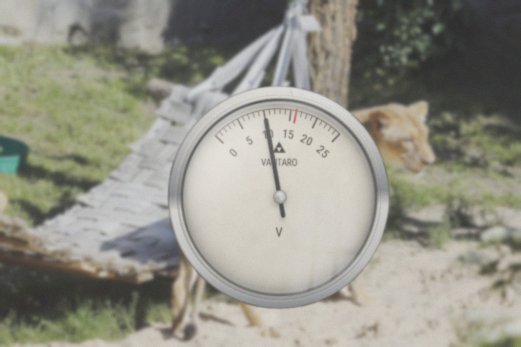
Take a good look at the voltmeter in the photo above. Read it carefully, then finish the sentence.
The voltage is 10 V
